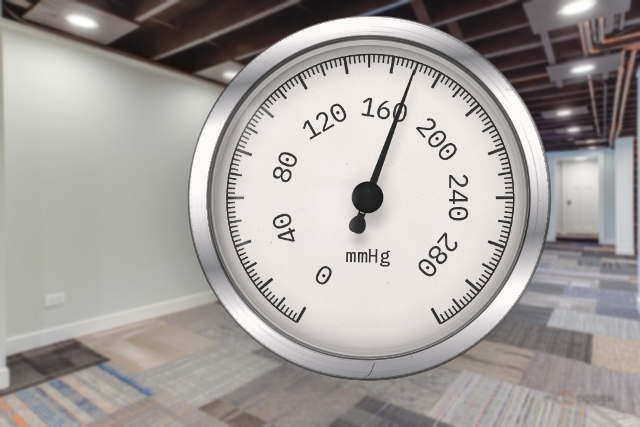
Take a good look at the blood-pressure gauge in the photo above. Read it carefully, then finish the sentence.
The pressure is 170 mmHg
